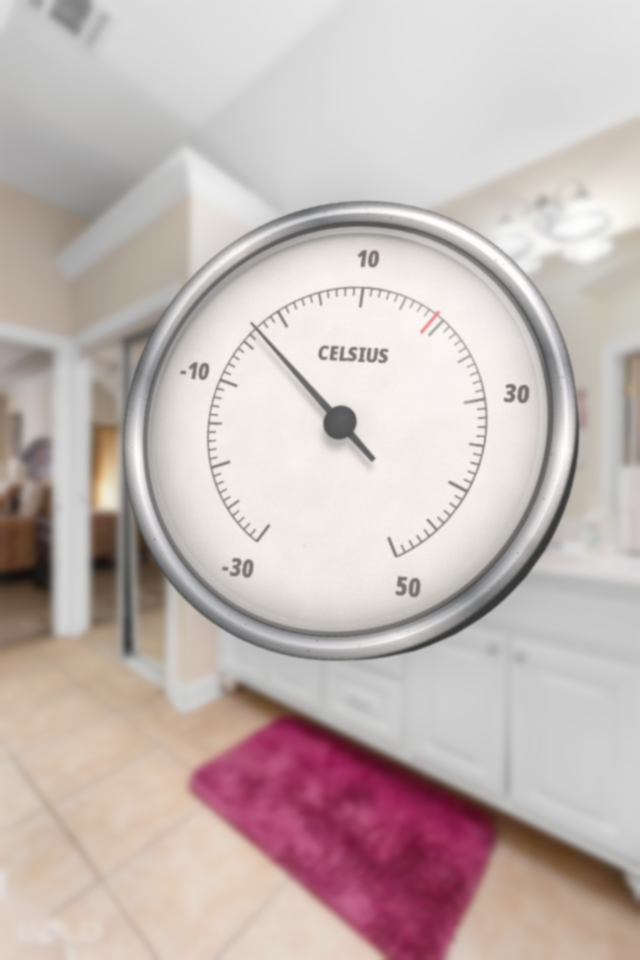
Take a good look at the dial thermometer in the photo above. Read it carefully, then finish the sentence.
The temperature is -3 °C
